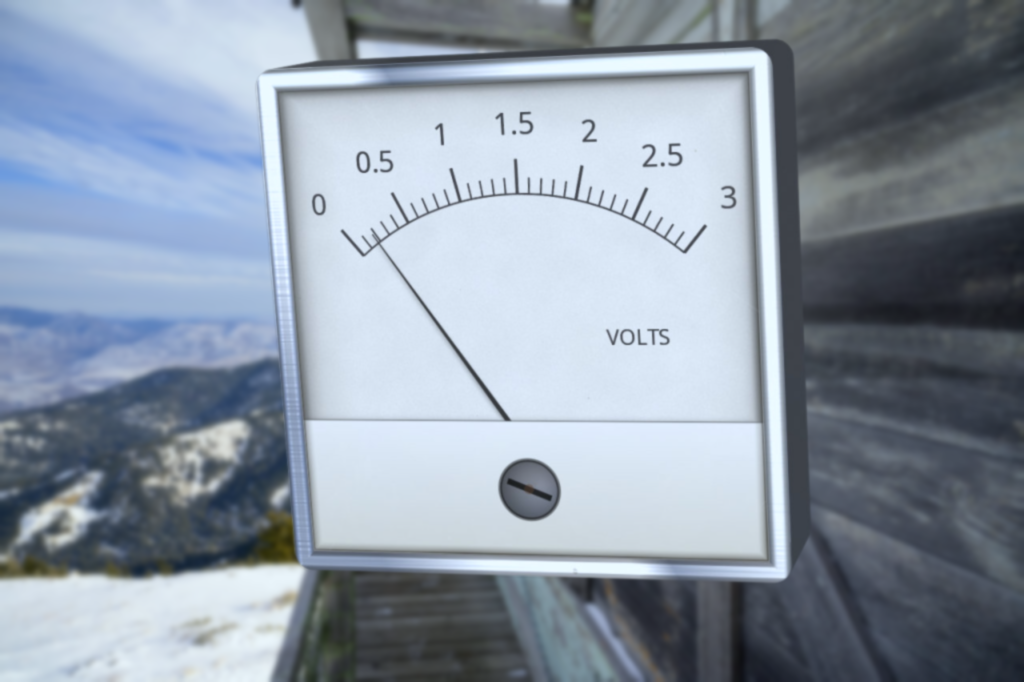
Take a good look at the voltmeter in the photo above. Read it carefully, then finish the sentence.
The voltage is 0.2 V
